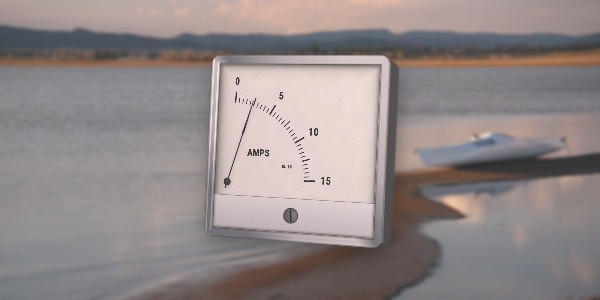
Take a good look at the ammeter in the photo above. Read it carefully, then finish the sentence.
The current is 2.5 A
